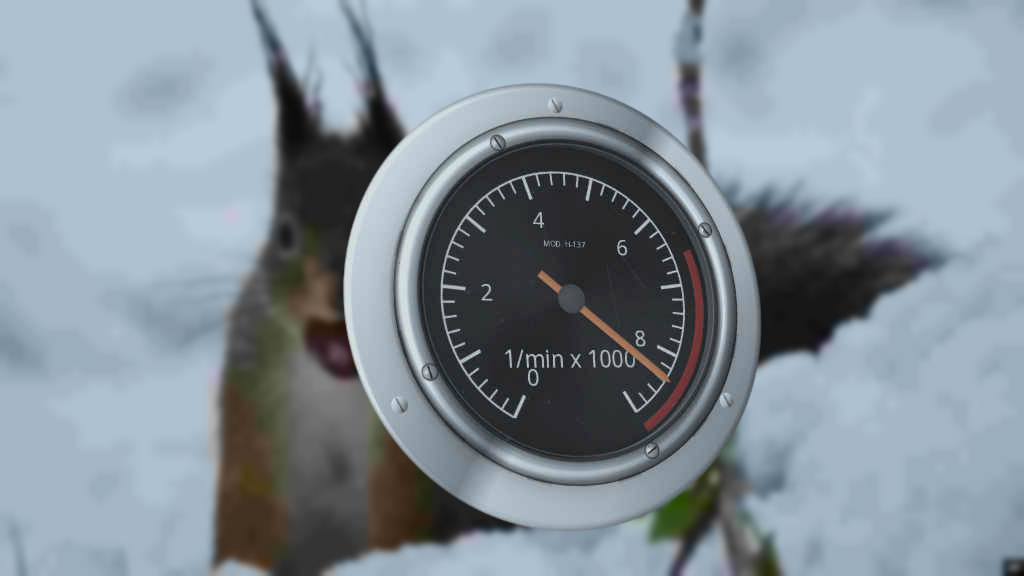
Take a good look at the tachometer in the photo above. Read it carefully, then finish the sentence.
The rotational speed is 8400 rpm
